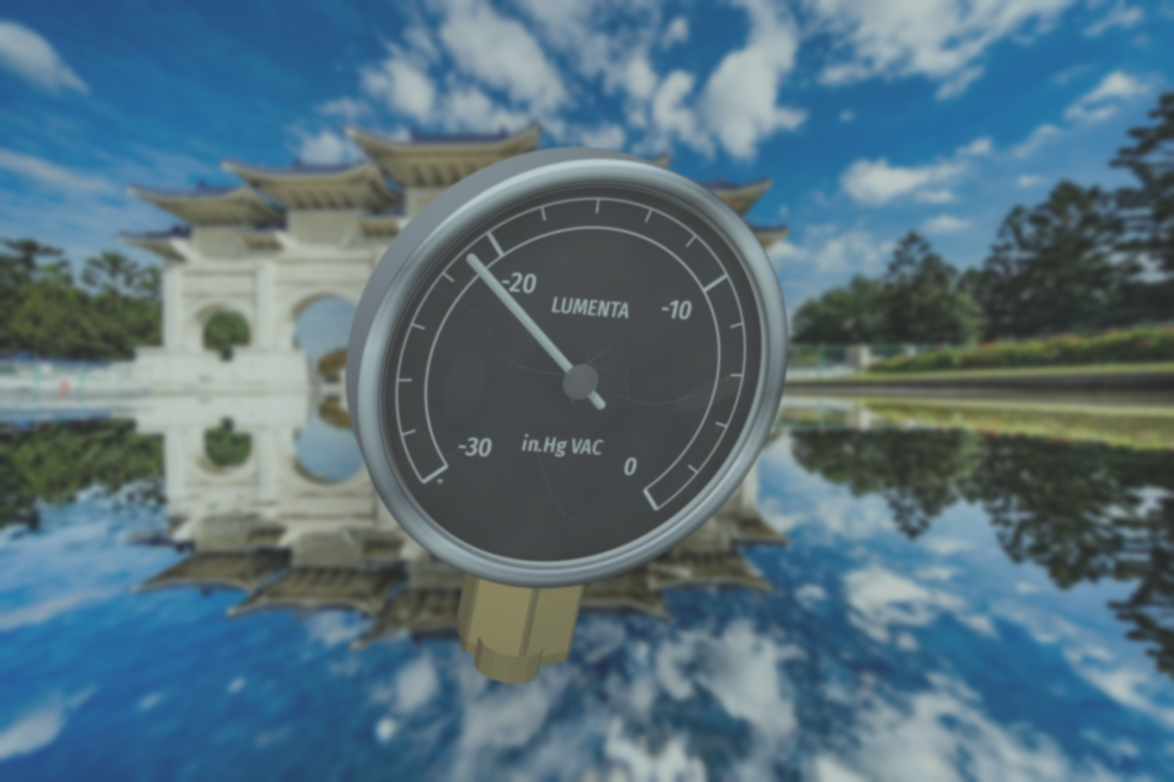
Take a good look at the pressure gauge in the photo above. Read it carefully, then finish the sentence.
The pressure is -21 inHg
